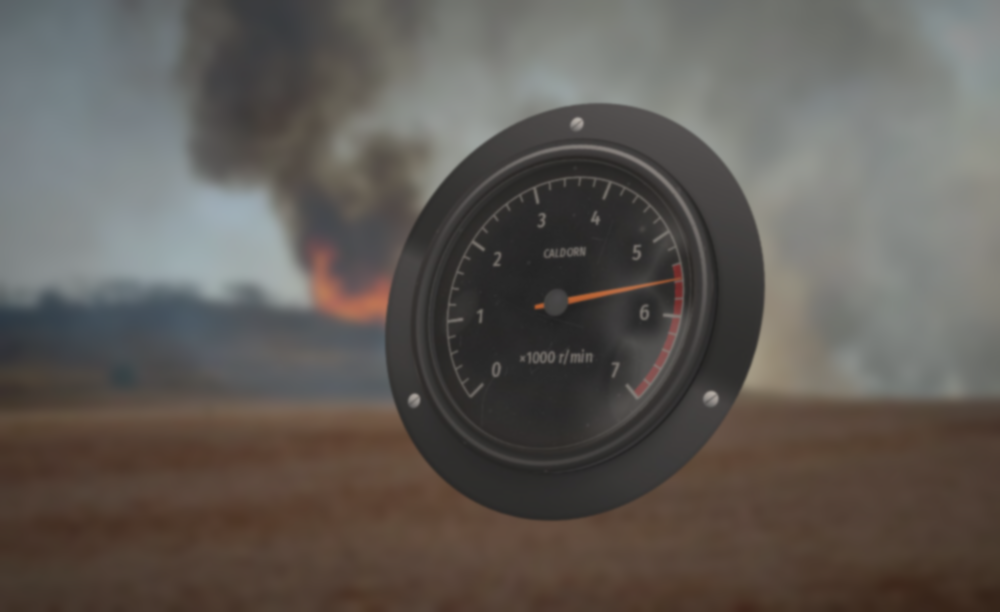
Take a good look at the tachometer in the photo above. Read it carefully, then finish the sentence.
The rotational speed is 5600 rpm
